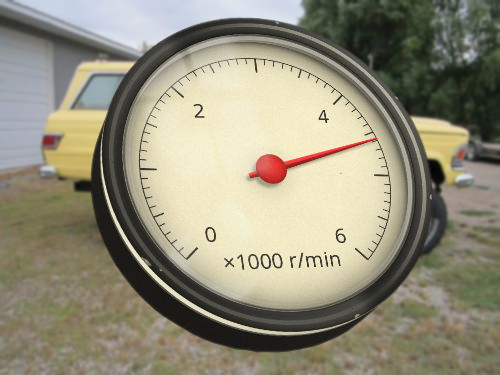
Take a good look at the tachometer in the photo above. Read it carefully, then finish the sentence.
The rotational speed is 4600 rpm
